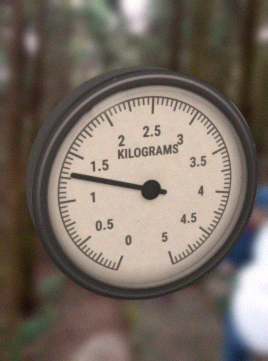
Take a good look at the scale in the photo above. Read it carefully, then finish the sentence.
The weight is 1.3 kg
